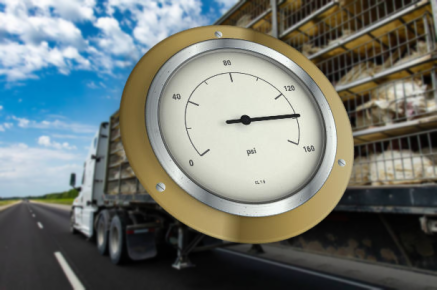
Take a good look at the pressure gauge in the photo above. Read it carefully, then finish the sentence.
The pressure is 140 psi
